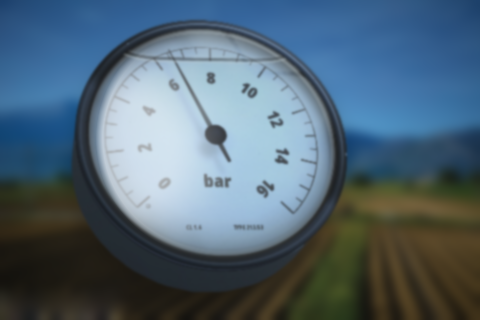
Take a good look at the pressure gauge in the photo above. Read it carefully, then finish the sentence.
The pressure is 6.5 bar
